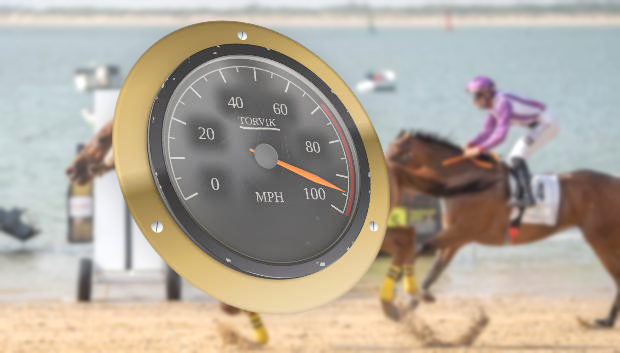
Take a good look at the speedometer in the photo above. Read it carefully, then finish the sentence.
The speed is 95 mph
